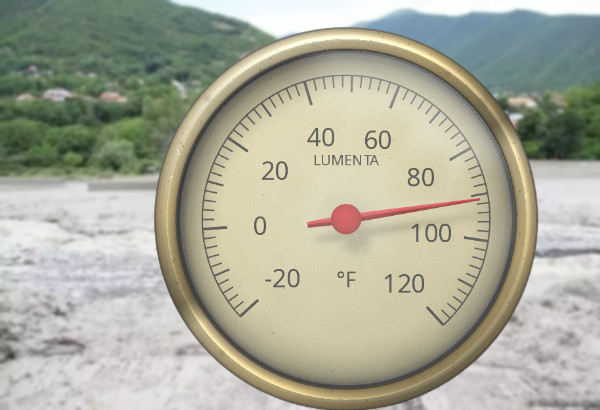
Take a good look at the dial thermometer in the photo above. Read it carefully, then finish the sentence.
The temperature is 91 °F
